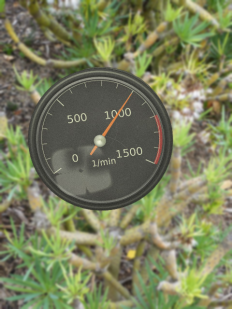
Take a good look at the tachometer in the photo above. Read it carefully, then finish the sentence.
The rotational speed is 1000 rpm
